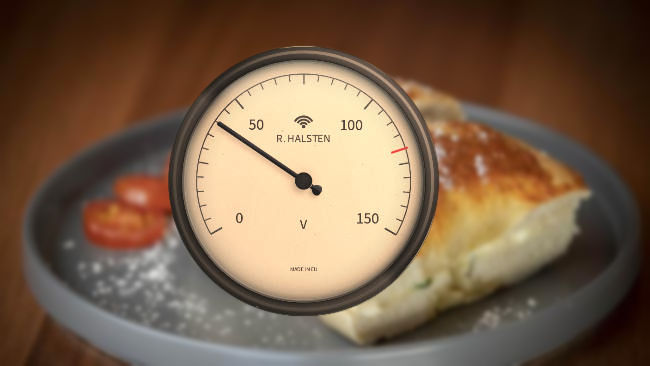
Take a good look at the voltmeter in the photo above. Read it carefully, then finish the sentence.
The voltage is 40 V
